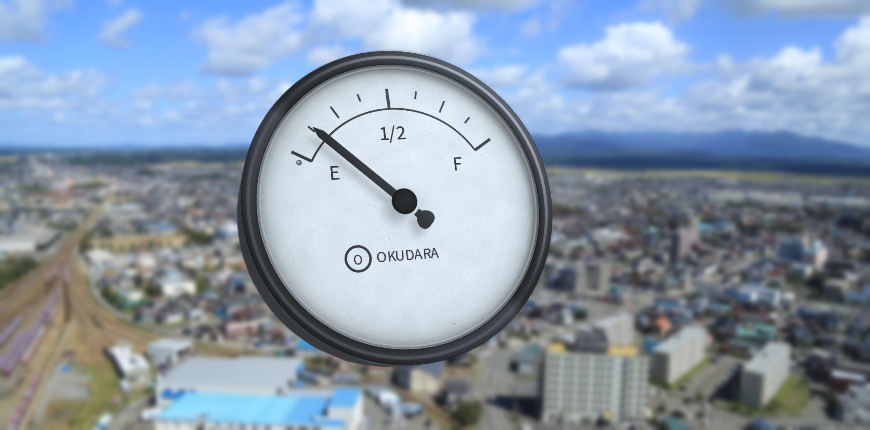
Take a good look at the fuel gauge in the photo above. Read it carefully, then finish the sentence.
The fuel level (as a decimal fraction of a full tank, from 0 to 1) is 0.125
